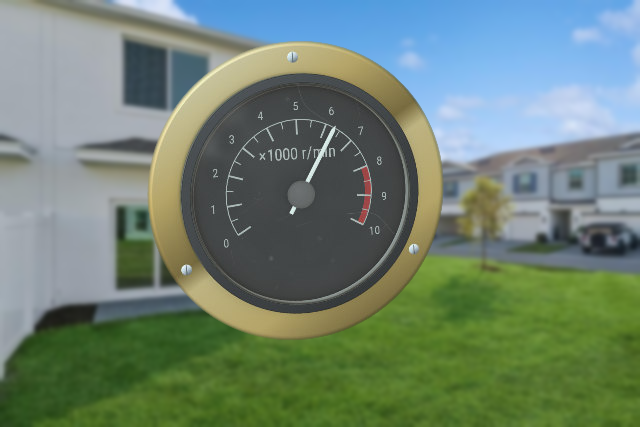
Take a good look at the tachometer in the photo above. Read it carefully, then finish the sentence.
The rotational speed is 6250 rpm
